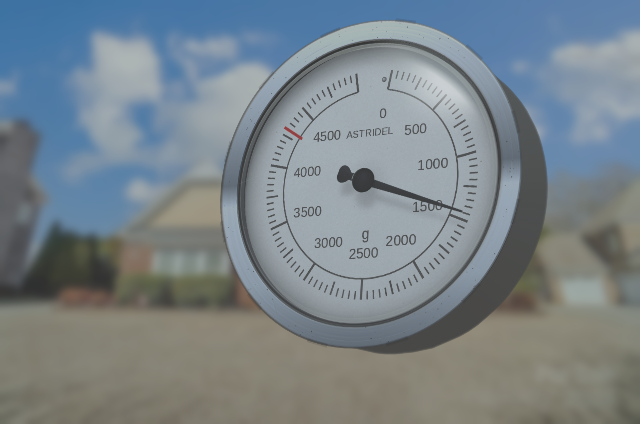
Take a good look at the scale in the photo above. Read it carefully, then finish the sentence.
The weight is 1450 g
